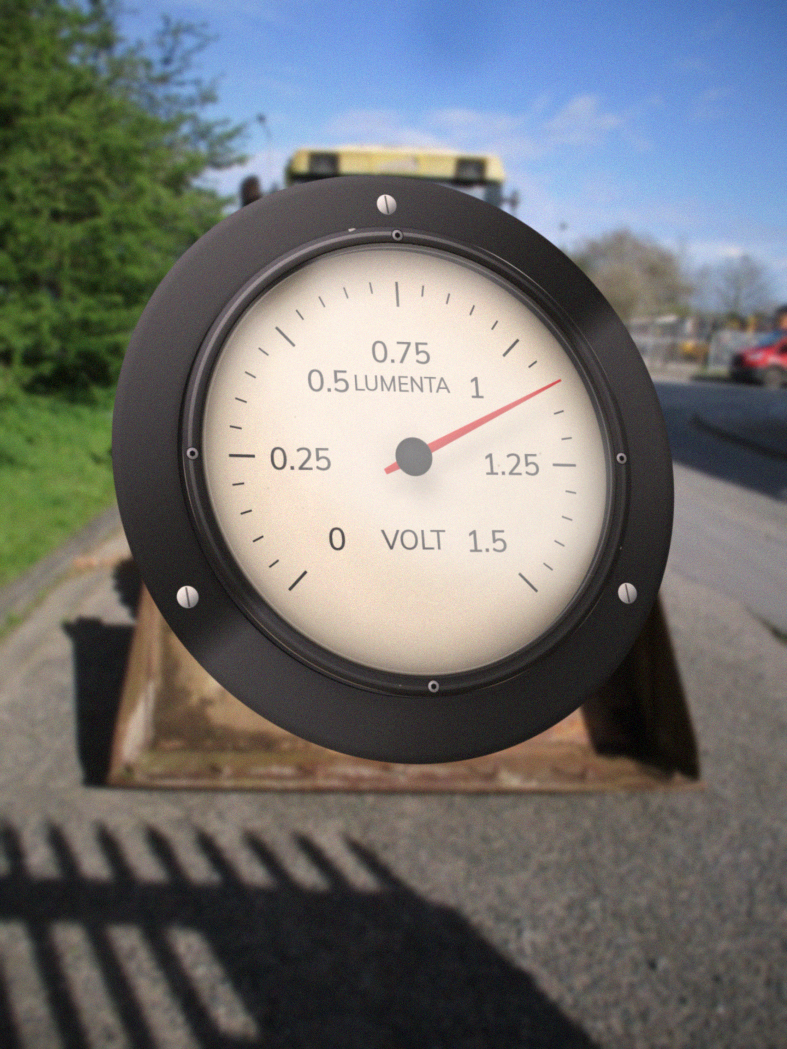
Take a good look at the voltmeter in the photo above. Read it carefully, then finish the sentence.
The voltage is 1.1 V
